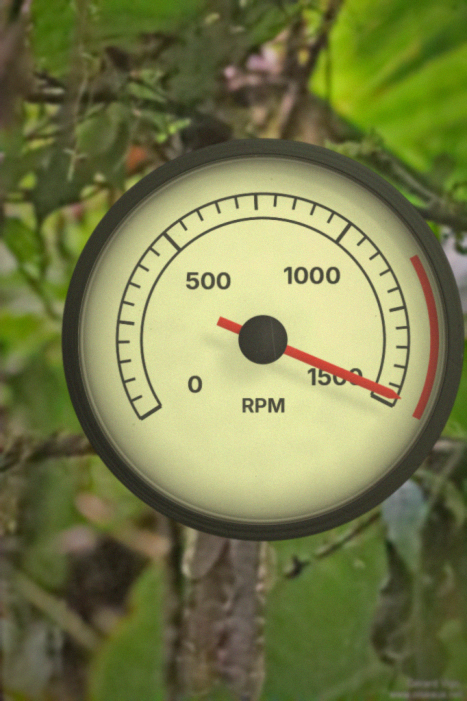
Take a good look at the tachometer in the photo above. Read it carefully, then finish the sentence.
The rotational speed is 1475 rpm
